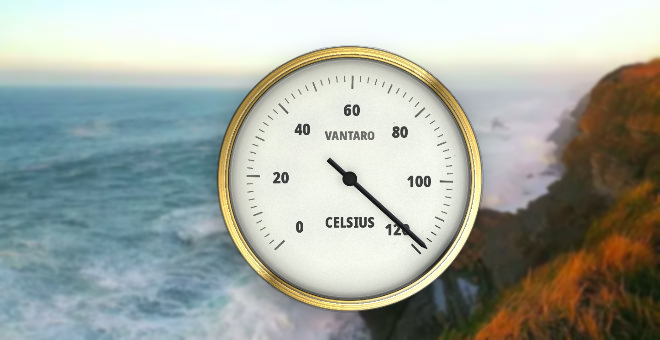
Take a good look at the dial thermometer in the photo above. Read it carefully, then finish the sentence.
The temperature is 118 °C
